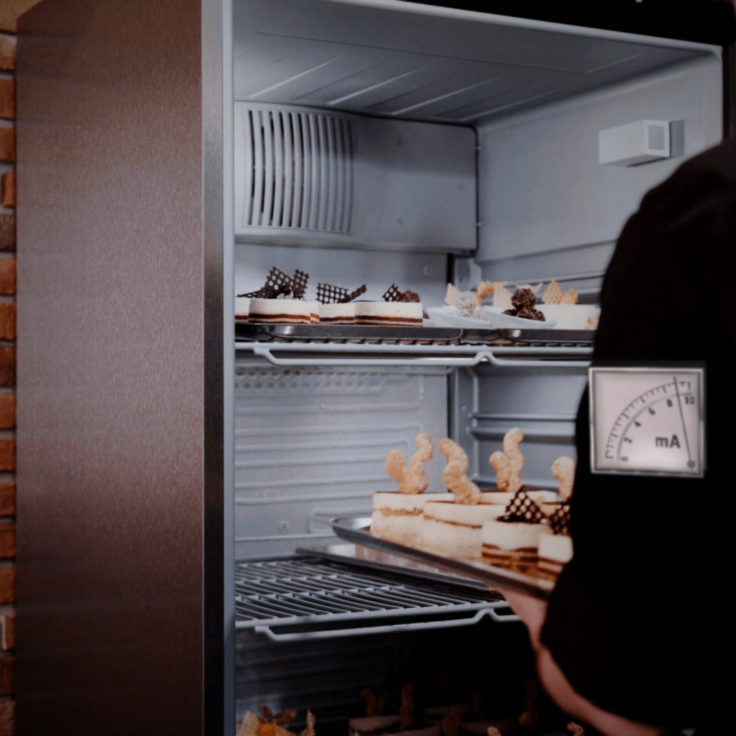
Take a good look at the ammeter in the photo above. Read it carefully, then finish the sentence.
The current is 9 mA
